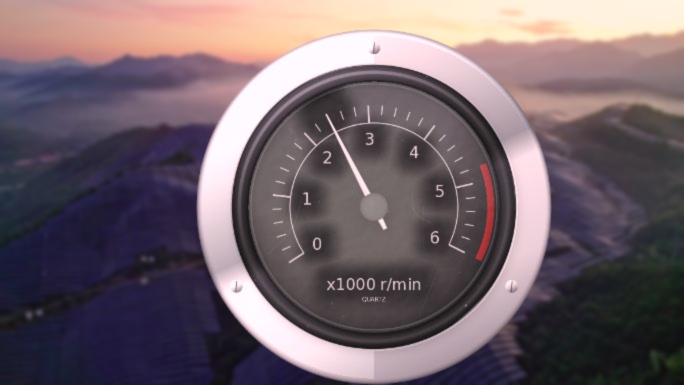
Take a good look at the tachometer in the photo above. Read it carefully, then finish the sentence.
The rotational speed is 2400 rpm
